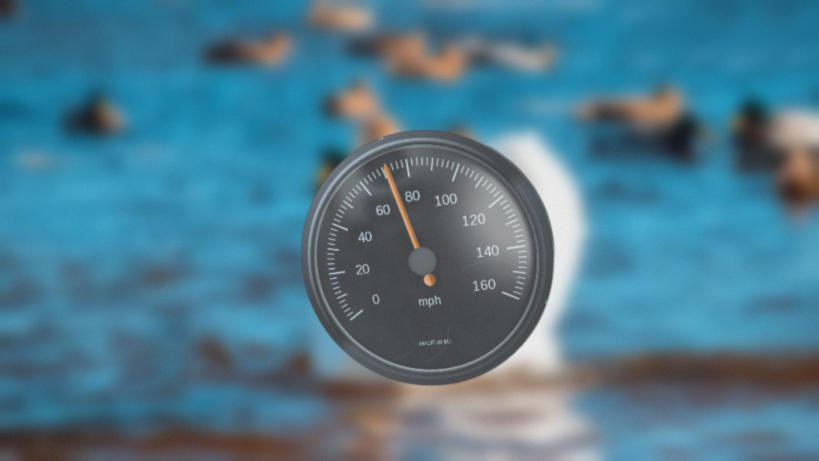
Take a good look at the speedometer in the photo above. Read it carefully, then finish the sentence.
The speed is 72 mph
